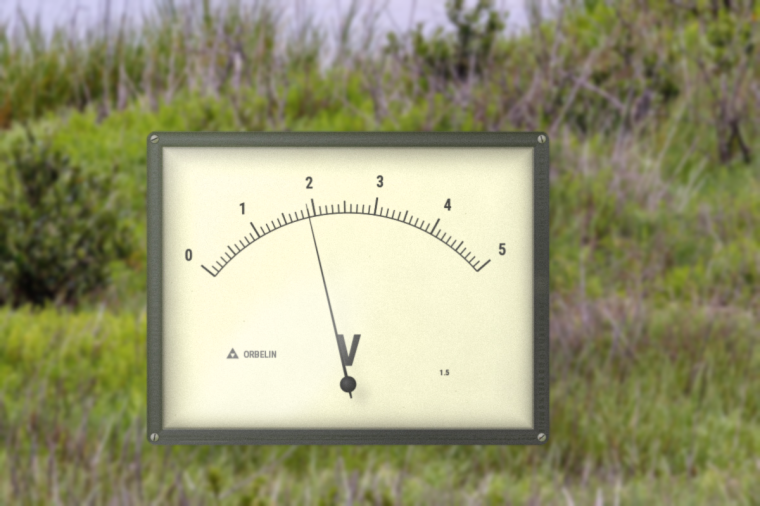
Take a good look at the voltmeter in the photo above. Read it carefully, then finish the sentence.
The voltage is 1.9 V
